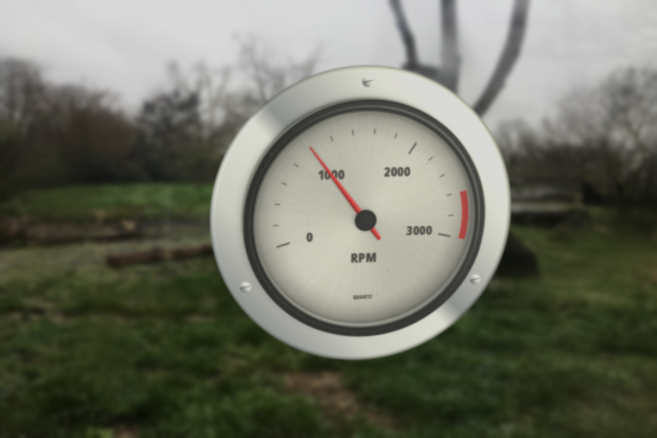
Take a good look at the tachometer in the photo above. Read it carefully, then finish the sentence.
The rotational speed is 1000 rpm
